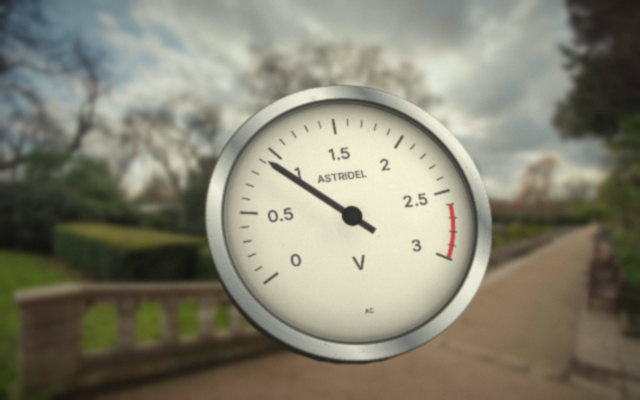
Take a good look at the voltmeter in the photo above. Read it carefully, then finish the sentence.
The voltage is 0.9 V
